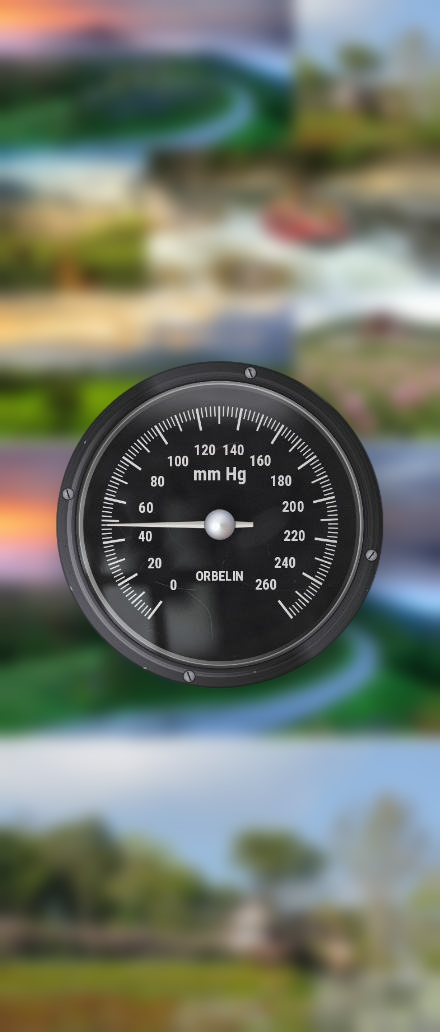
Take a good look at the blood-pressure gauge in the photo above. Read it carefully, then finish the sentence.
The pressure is 48 mmHg
